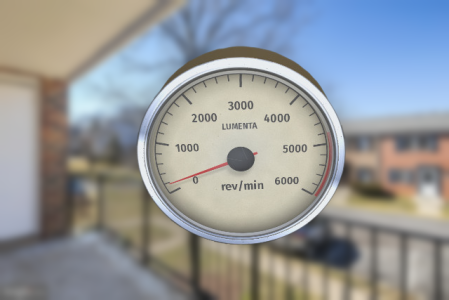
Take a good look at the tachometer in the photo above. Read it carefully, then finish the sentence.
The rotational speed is 200 rpm
